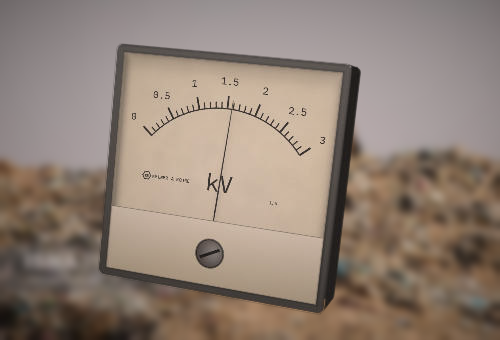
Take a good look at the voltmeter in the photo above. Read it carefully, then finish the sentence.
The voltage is 1.6 kV
